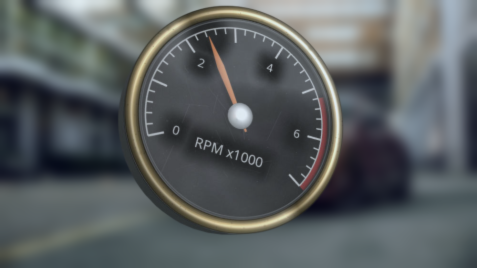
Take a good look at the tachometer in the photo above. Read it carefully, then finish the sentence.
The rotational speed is 2400 rpm
